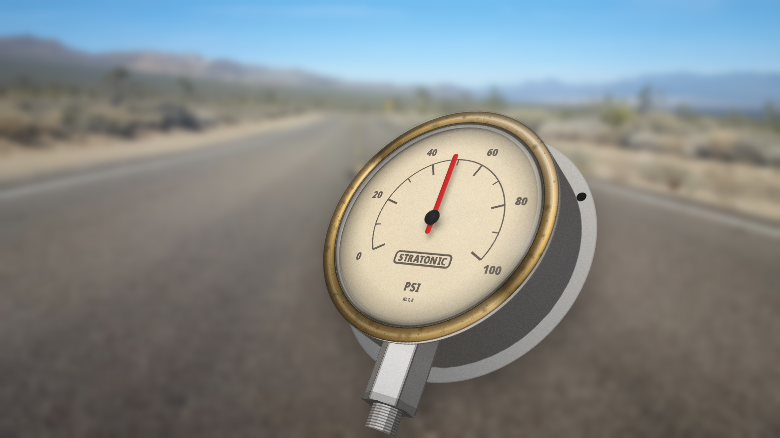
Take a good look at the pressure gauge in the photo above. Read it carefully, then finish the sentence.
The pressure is 50 psi
